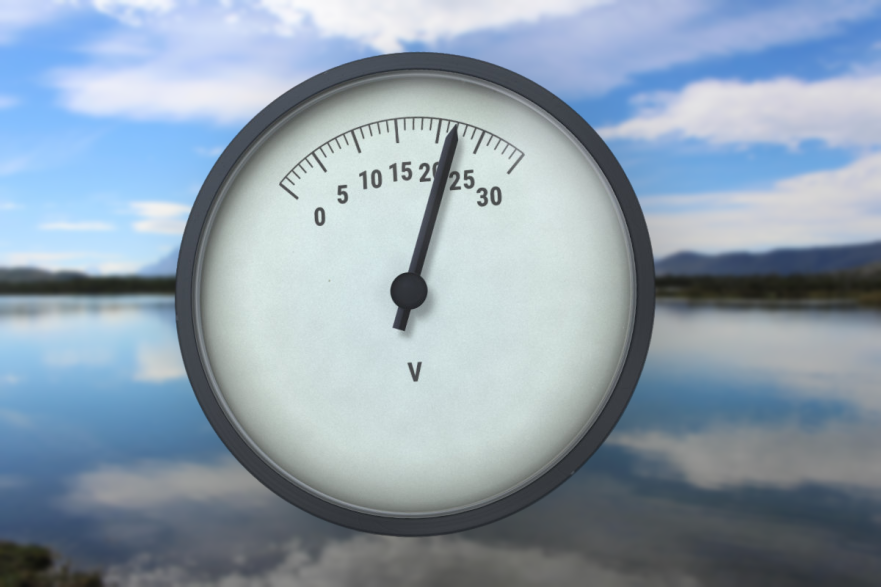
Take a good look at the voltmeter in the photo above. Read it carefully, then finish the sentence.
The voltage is 22 V
